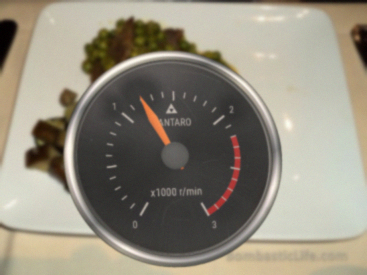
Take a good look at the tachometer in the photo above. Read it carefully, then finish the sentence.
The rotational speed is 1200 rpm
